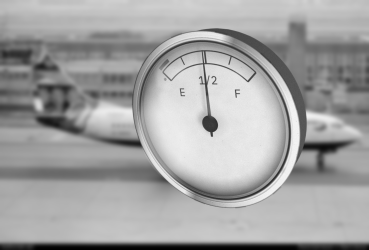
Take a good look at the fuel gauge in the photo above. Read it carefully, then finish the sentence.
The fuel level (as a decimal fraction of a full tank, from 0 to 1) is 0.5
